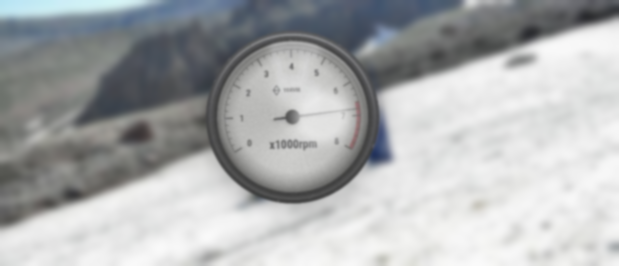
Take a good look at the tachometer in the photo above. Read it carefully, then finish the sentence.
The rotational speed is 6800 rpm
